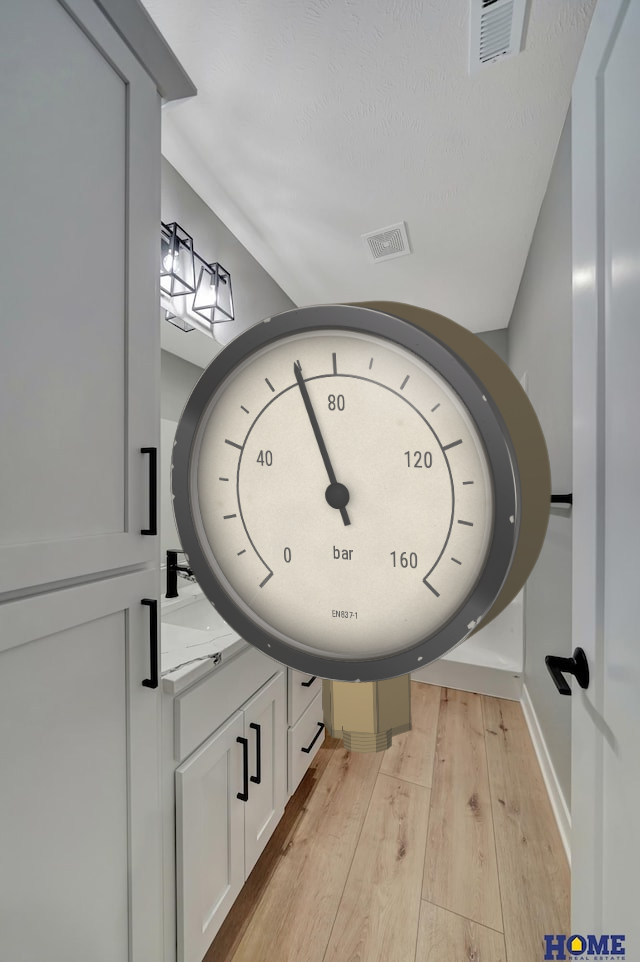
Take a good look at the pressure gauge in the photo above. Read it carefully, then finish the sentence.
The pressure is 70 bar
